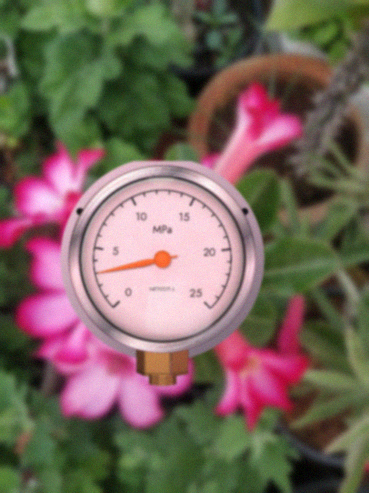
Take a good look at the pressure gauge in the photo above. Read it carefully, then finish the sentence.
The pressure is 3 MPa
